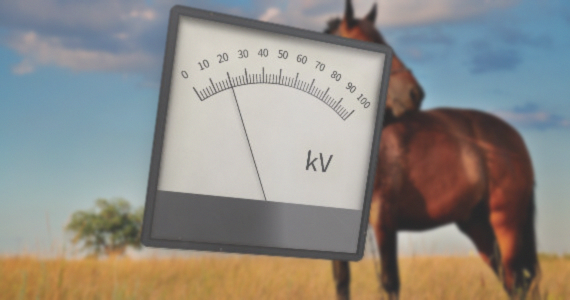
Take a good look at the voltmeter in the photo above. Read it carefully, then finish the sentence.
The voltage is 20 kV
